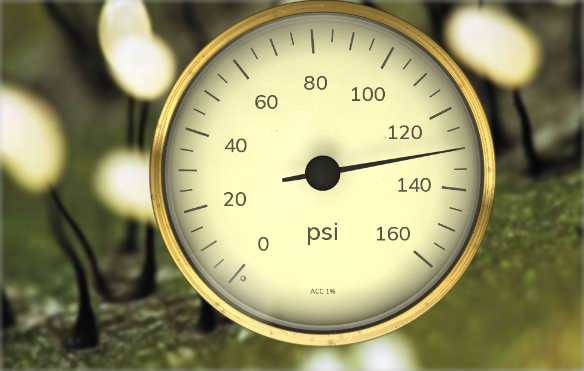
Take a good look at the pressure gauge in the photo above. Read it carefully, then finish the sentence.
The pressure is 130 psi
